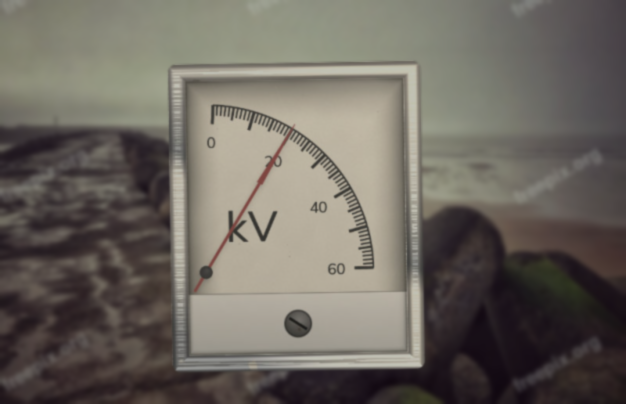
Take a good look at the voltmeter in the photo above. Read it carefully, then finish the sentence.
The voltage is 20 kV
